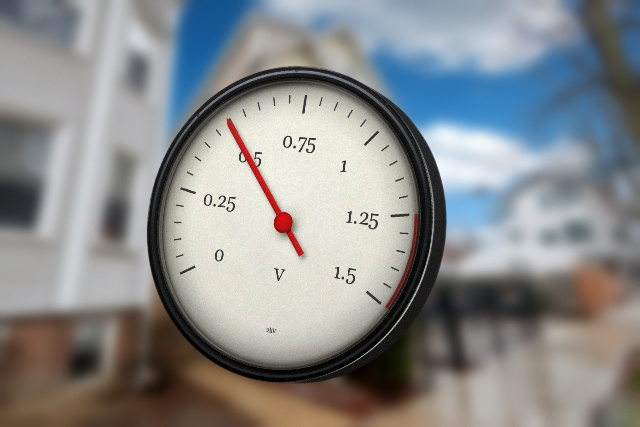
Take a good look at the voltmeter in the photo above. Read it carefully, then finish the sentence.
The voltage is 0.5 V
